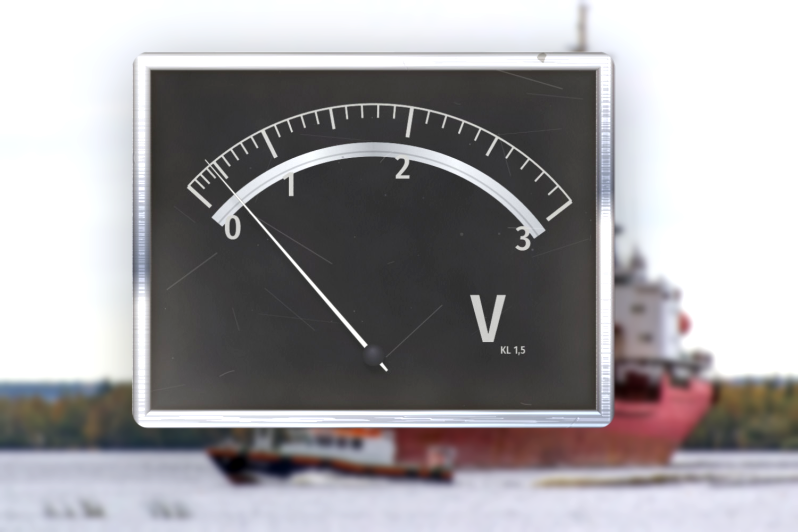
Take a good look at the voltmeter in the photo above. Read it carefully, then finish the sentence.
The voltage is 0.45 V
